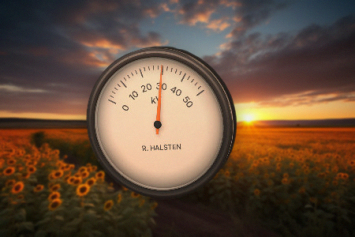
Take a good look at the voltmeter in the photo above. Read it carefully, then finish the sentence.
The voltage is 30 kV
